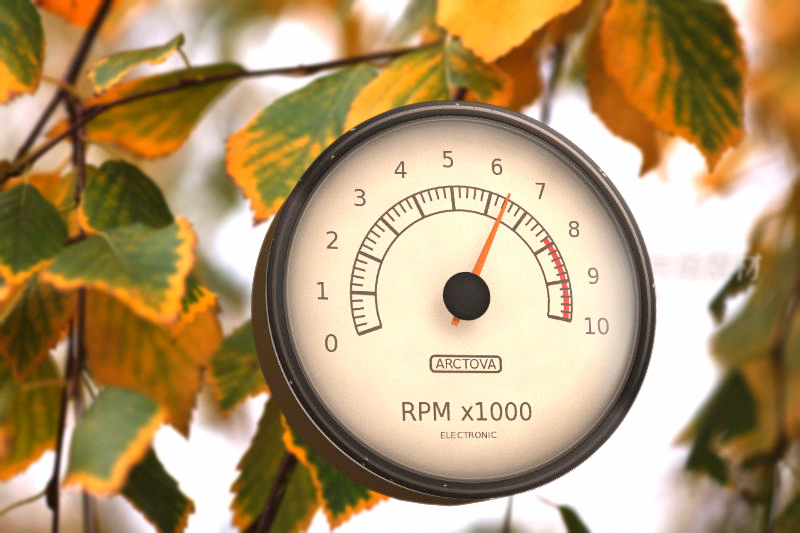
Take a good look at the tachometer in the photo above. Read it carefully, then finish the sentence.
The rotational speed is 6400 rpm
